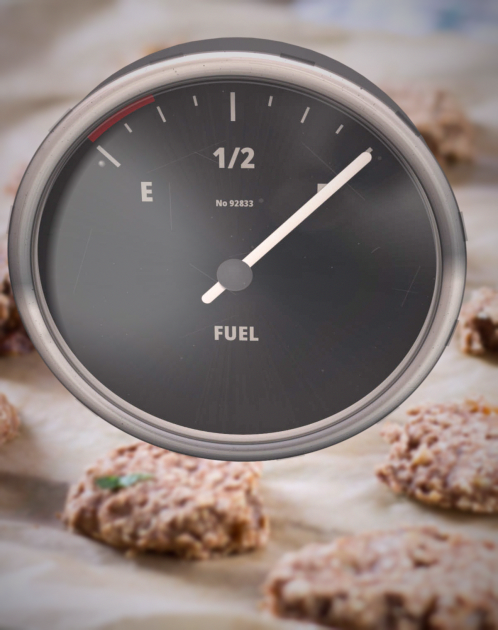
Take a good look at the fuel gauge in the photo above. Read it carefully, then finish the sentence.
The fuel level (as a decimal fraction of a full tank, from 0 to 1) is 1
